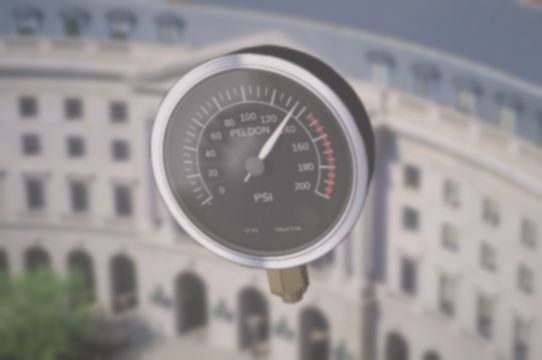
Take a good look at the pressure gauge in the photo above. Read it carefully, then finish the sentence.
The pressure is 135 psi
